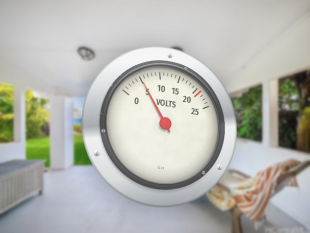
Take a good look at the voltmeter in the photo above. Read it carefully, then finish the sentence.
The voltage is 5 V
